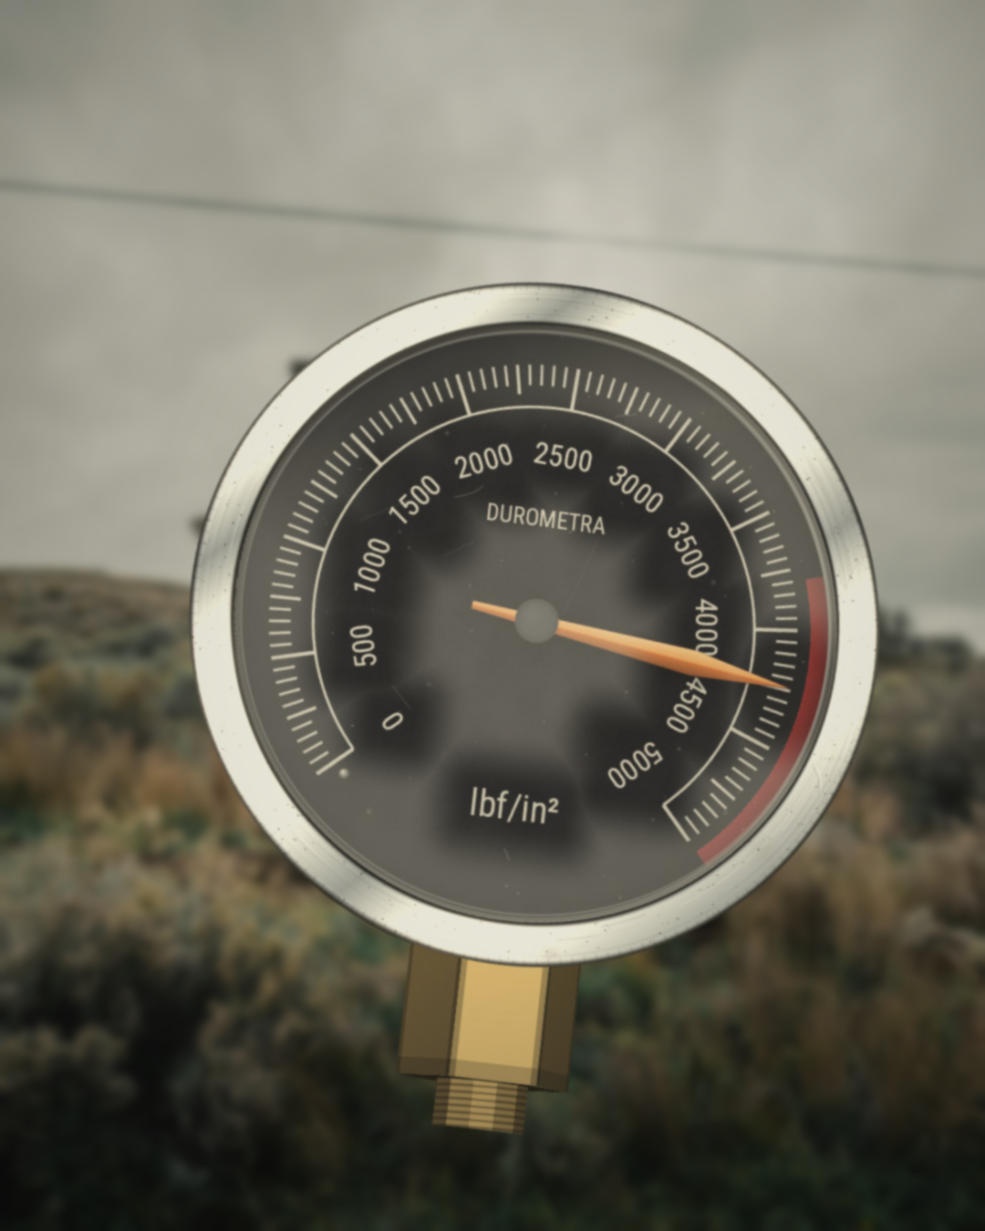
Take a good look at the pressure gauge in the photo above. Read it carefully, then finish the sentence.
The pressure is 4250 psi
